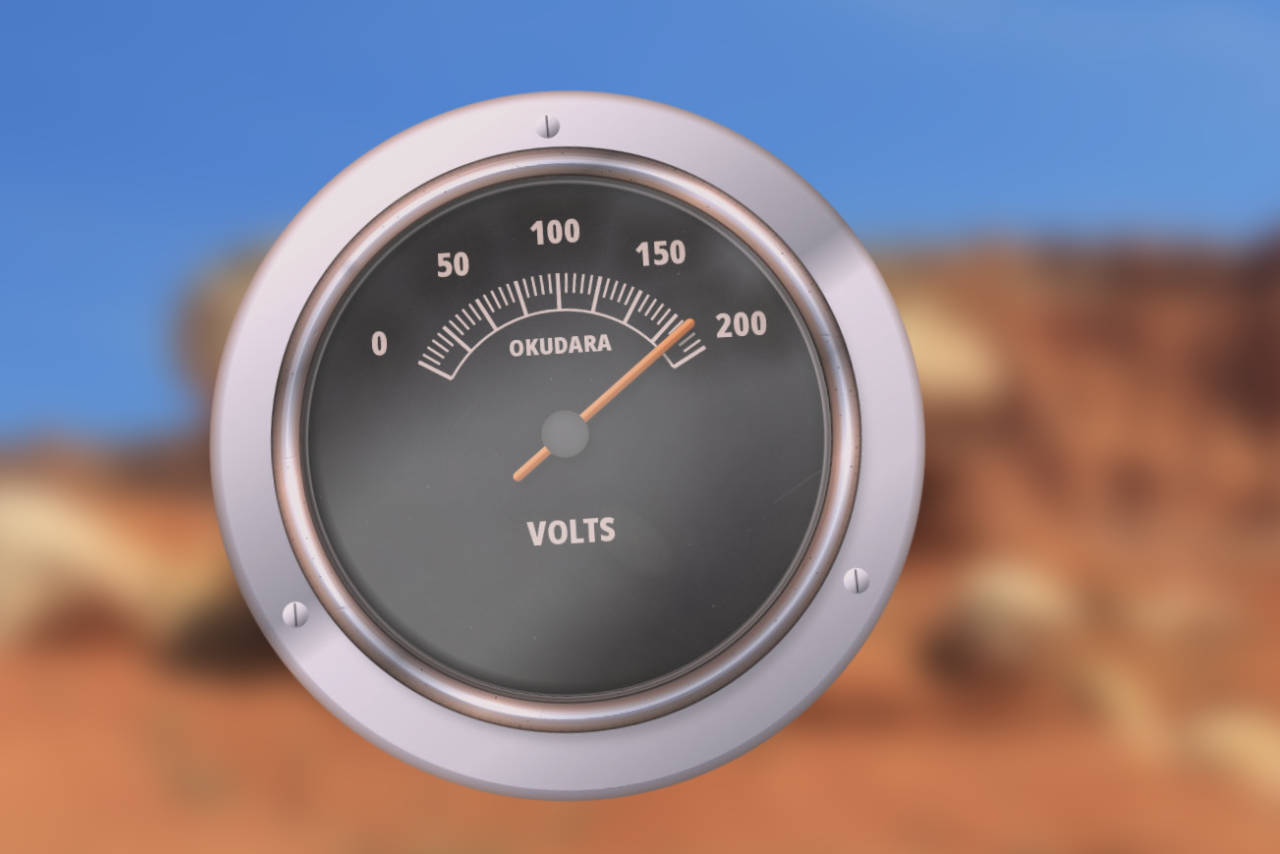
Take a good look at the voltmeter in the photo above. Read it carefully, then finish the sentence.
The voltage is 185 V
